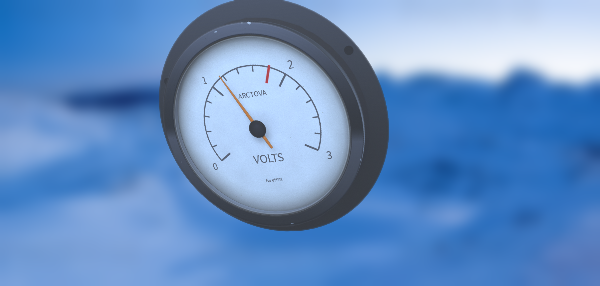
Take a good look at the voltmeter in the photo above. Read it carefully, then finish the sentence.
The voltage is 1.2 V
